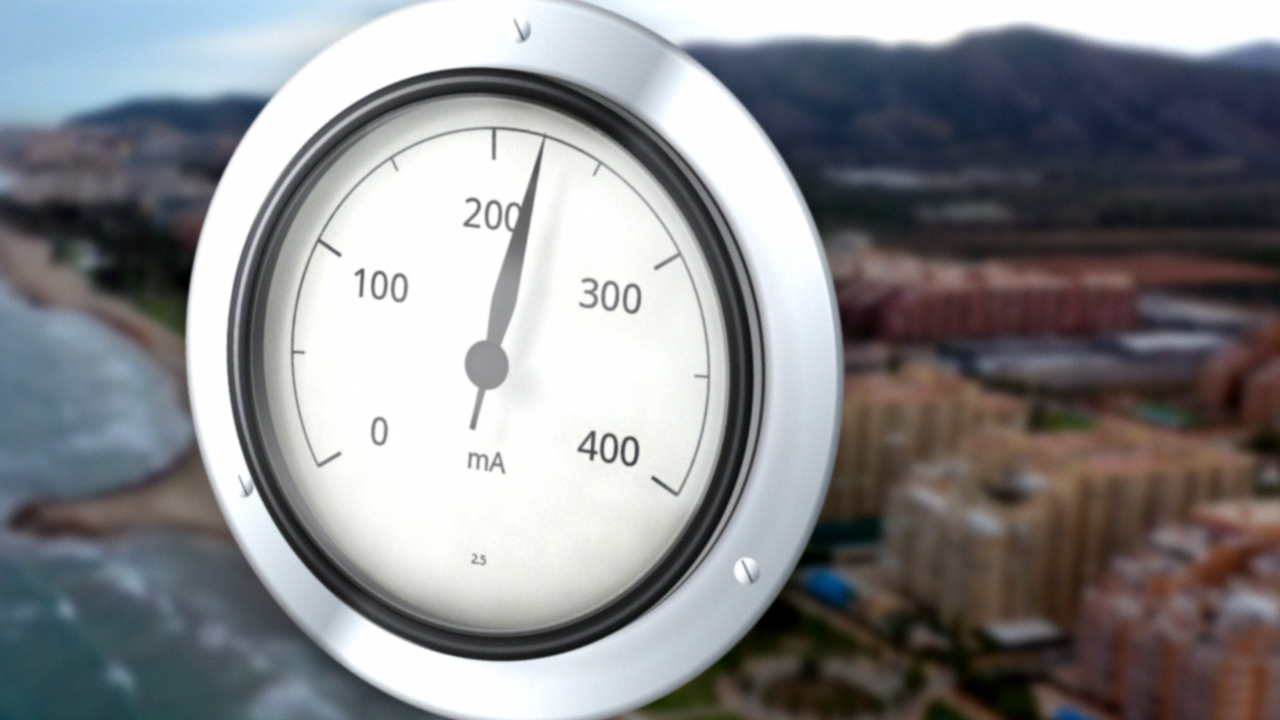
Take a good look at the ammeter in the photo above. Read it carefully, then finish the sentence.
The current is 225 mA
